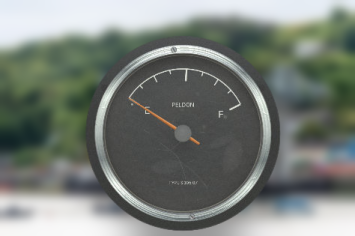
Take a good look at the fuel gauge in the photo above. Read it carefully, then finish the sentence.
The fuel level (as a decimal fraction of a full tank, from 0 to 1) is 0
